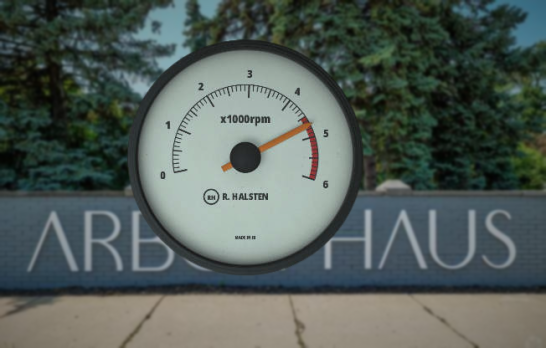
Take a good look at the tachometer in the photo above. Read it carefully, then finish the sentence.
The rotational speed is 4700 rpm
